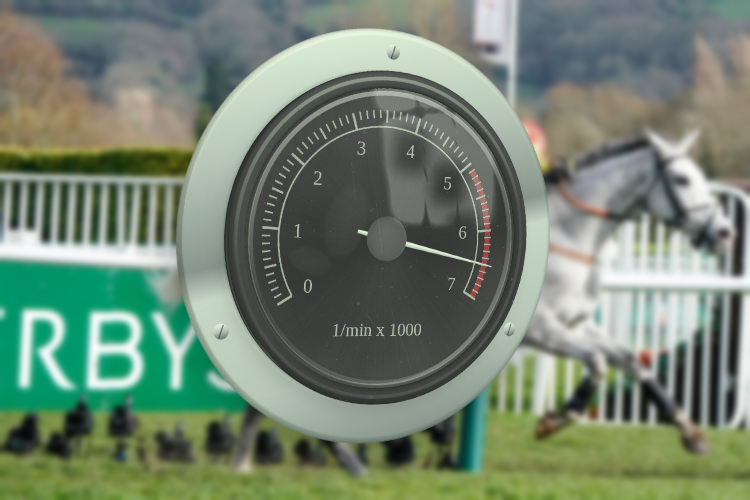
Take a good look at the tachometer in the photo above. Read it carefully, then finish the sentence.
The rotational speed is 6500 rpm
